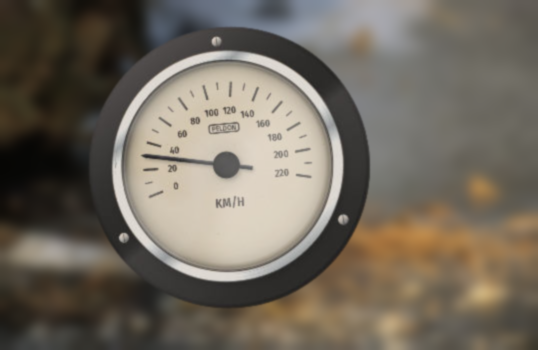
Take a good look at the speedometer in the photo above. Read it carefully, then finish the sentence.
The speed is 30 km/h
